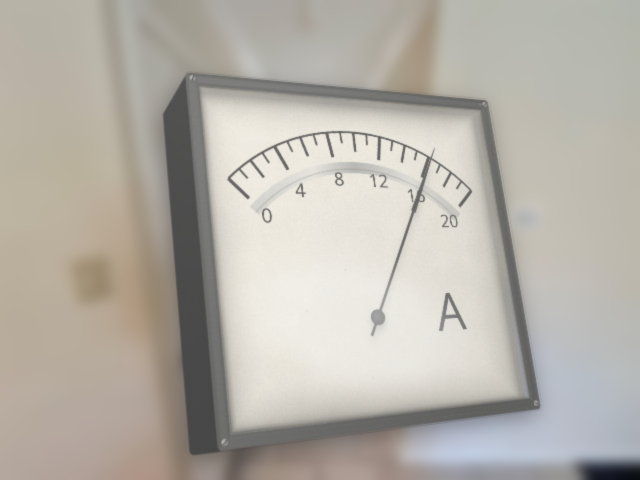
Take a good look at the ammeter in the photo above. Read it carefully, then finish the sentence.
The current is 16 A
